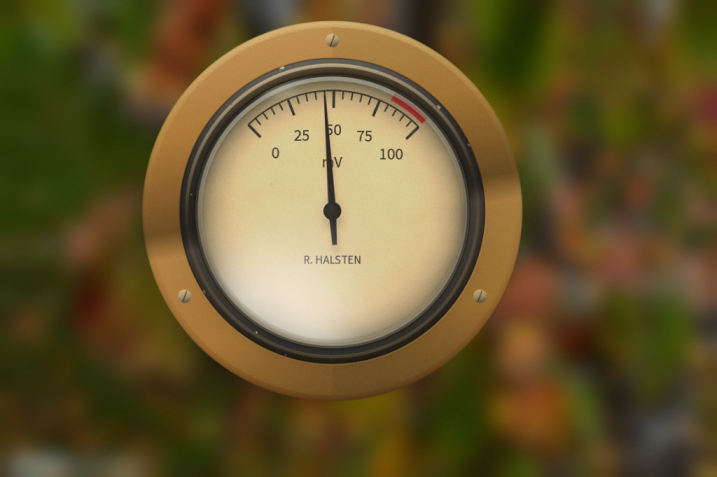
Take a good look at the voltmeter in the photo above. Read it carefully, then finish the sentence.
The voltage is 45 mV
